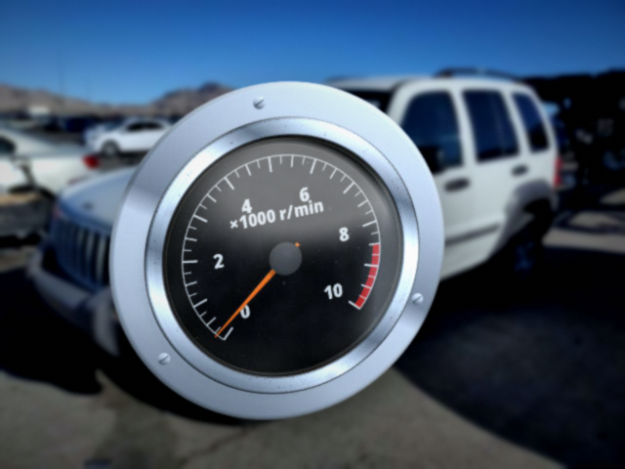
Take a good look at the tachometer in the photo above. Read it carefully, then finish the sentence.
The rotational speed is 250 rpm
